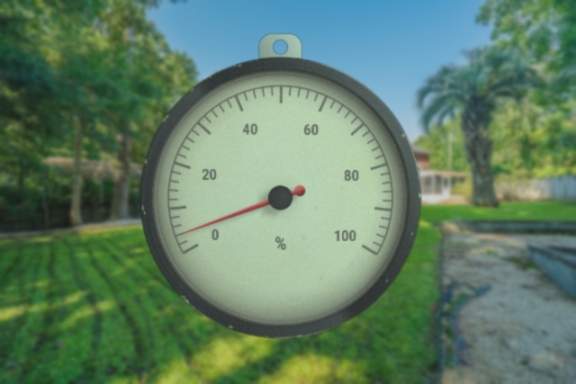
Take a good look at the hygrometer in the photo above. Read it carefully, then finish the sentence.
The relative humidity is 4 %
